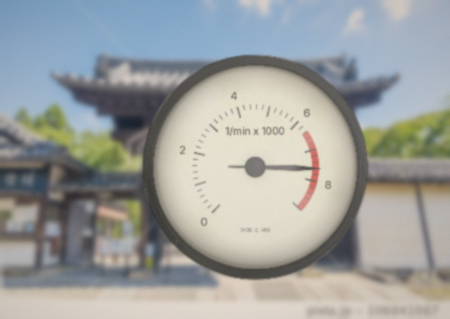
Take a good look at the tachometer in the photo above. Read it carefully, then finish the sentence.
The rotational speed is 7600 rpm
